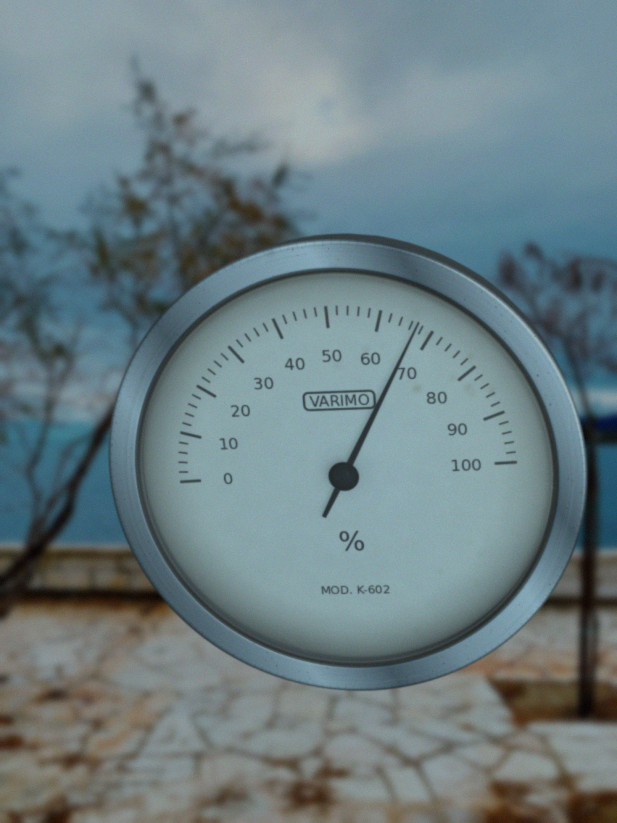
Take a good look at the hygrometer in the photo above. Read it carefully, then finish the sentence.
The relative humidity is 67 %
